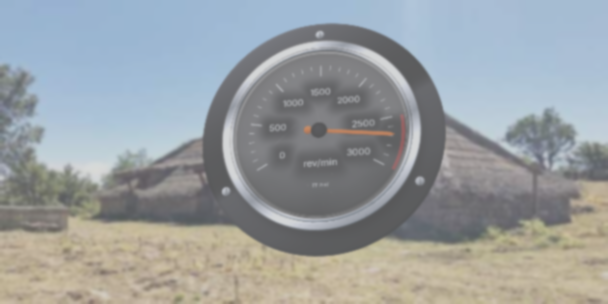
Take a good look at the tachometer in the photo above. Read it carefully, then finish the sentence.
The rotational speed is 2700 rpm
